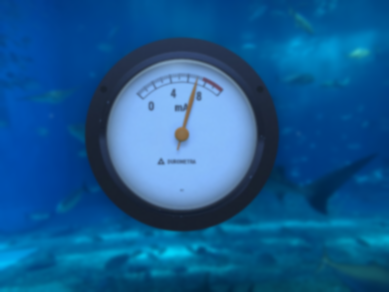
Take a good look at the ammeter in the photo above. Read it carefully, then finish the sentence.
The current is 7 mA
